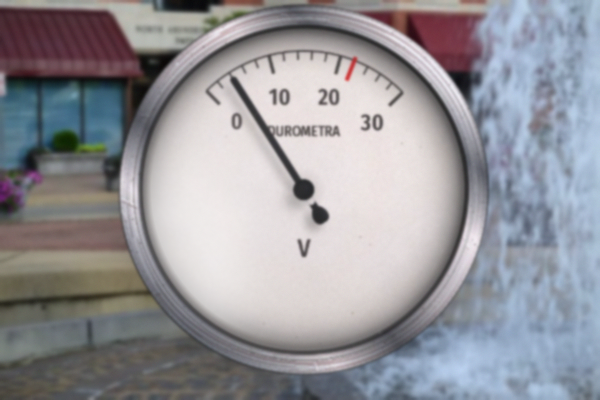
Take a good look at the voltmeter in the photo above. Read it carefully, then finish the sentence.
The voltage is 4 V
